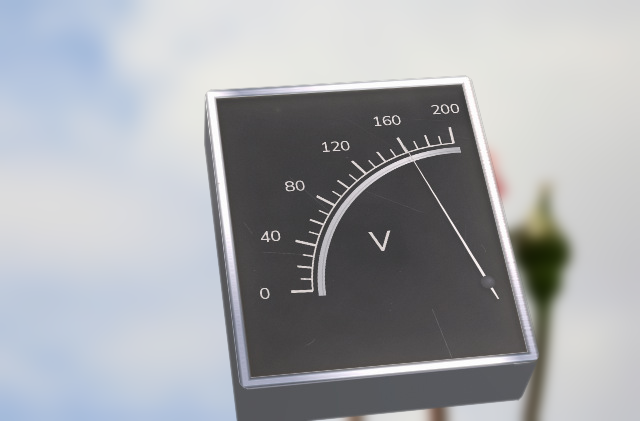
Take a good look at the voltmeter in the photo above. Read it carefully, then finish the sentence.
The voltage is 160 V
